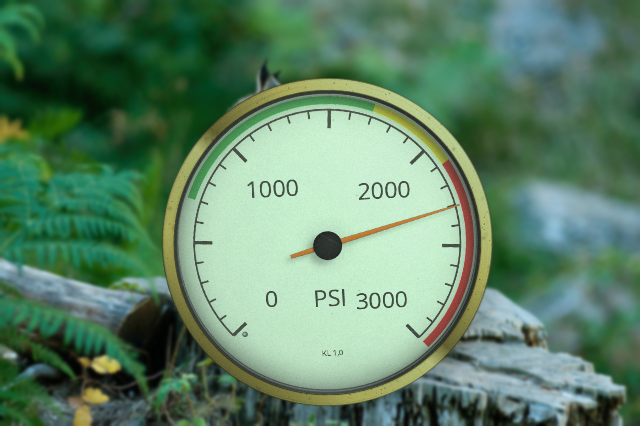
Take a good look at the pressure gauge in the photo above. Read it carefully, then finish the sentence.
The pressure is 2300 psi
